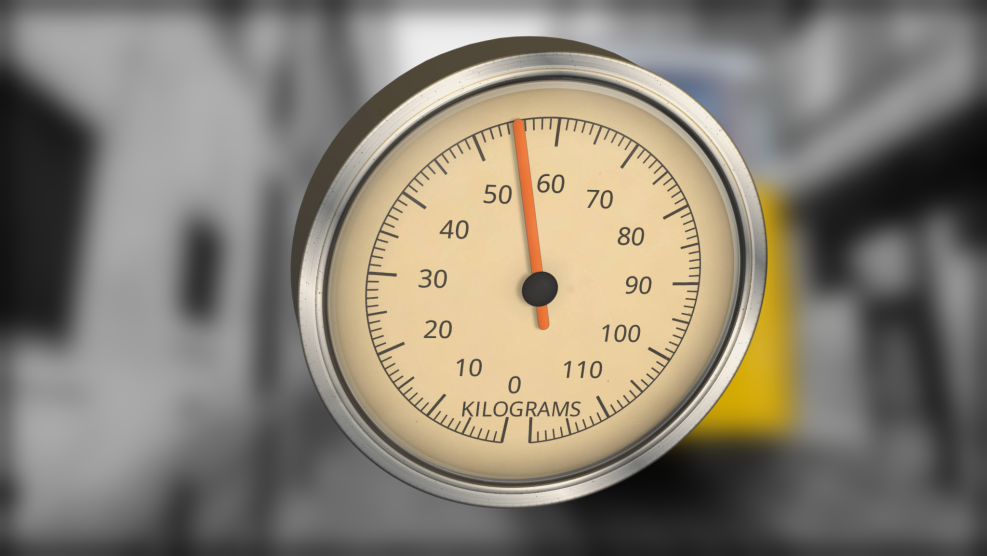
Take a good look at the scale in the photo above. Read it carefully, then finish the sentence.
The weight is 55 kg
